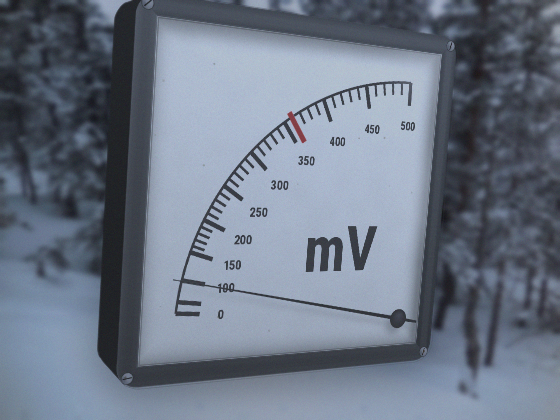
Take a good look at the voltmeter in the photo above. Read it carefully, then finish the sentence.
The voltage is 100 mV
